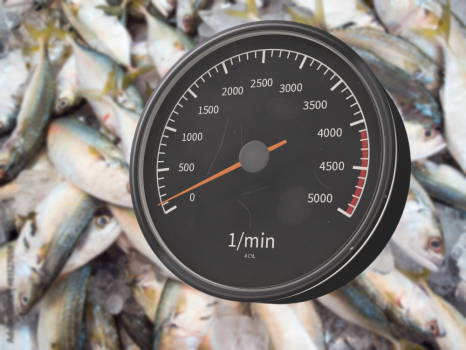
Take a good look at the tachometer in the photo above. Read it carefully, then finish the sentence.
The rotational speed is 100 rpm
